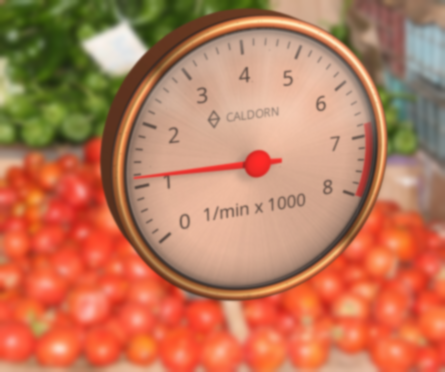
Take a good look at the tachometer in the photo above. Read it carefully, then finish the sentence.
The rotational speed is 1200 rpm
